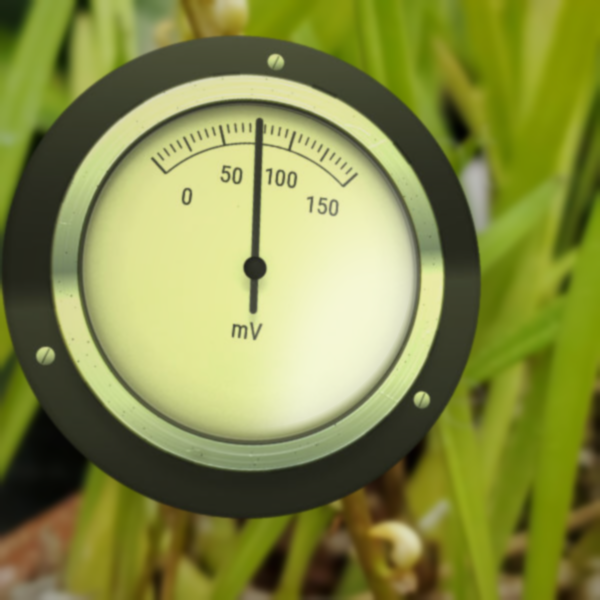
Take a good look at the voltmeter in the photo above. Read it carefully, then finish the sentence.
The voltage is 75 mV
